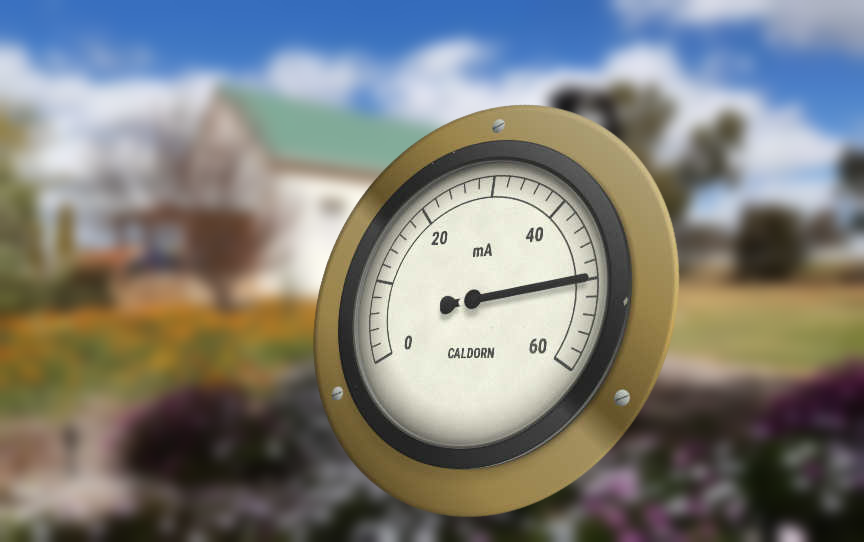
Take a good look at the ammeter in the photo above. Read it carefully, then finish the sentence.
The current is 50 mA
